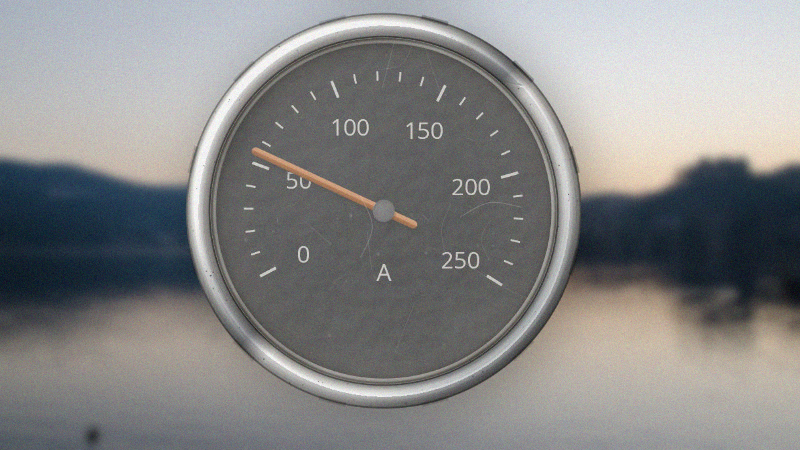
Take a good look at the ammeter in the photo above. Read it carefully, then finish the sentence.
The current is 55 A
